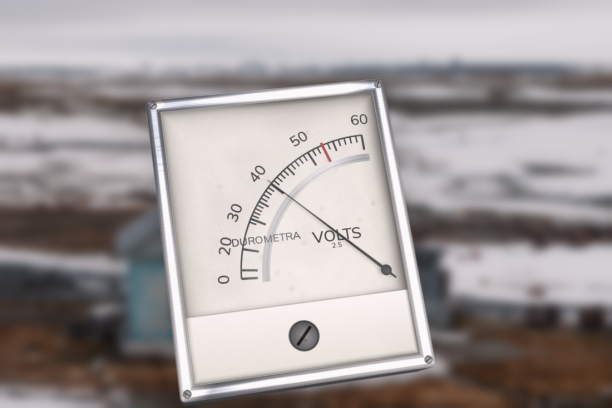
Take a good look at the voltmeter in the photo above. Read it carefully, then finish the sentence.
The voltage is 40 V
